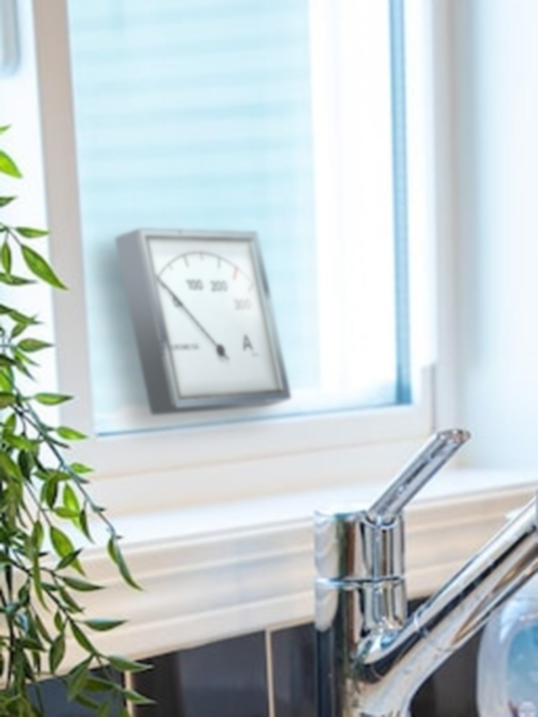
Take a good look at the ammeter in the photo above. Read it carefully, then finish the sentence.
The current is 0 A
